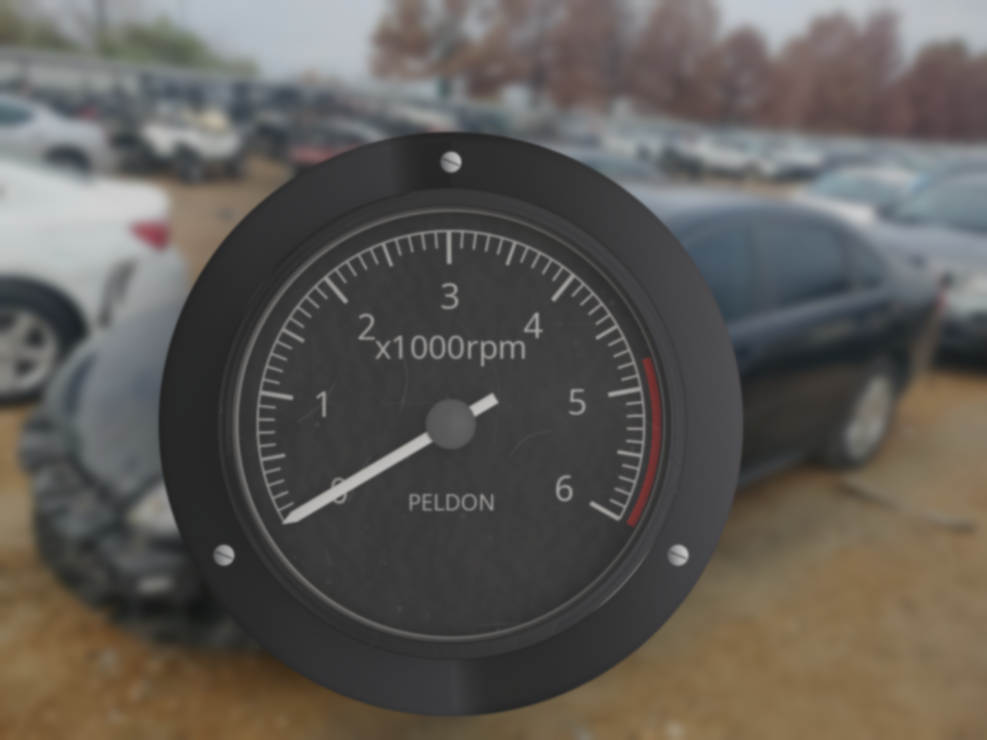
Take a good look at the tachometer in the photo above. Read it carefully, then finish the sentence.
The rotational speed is 0 rpm
